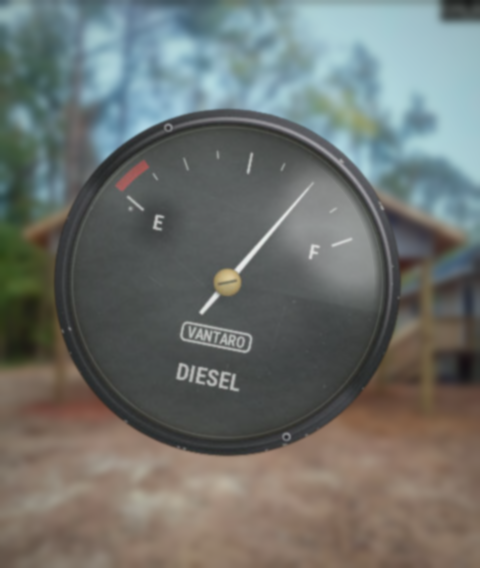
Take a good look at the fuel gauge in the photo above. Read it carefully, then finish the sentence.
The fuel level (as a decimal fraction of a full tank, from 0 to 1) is 0.75
